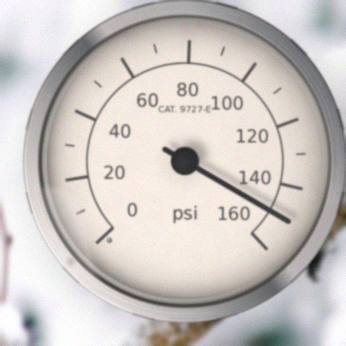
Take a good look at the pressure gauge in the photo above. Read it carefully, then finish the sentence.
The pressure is 150 psi
